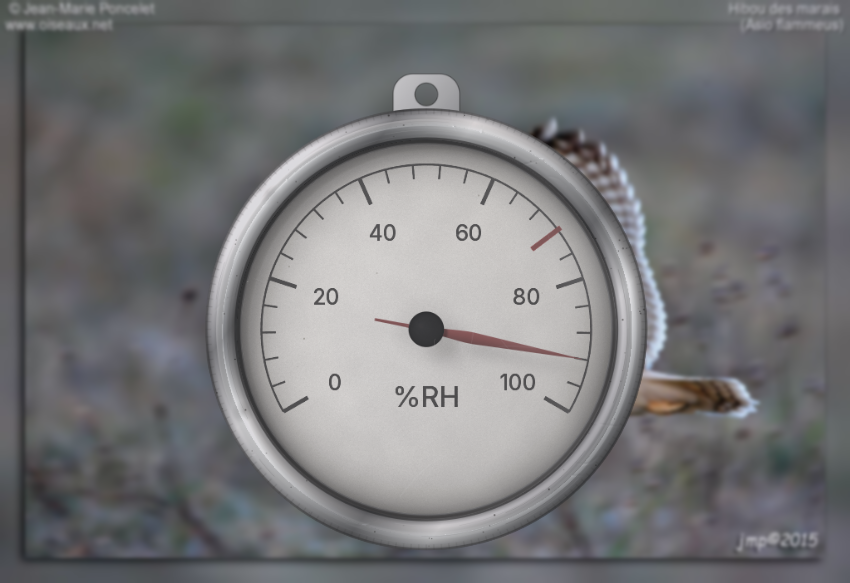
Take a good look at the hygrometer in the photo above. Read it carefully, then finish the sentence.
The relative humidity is 92 %
